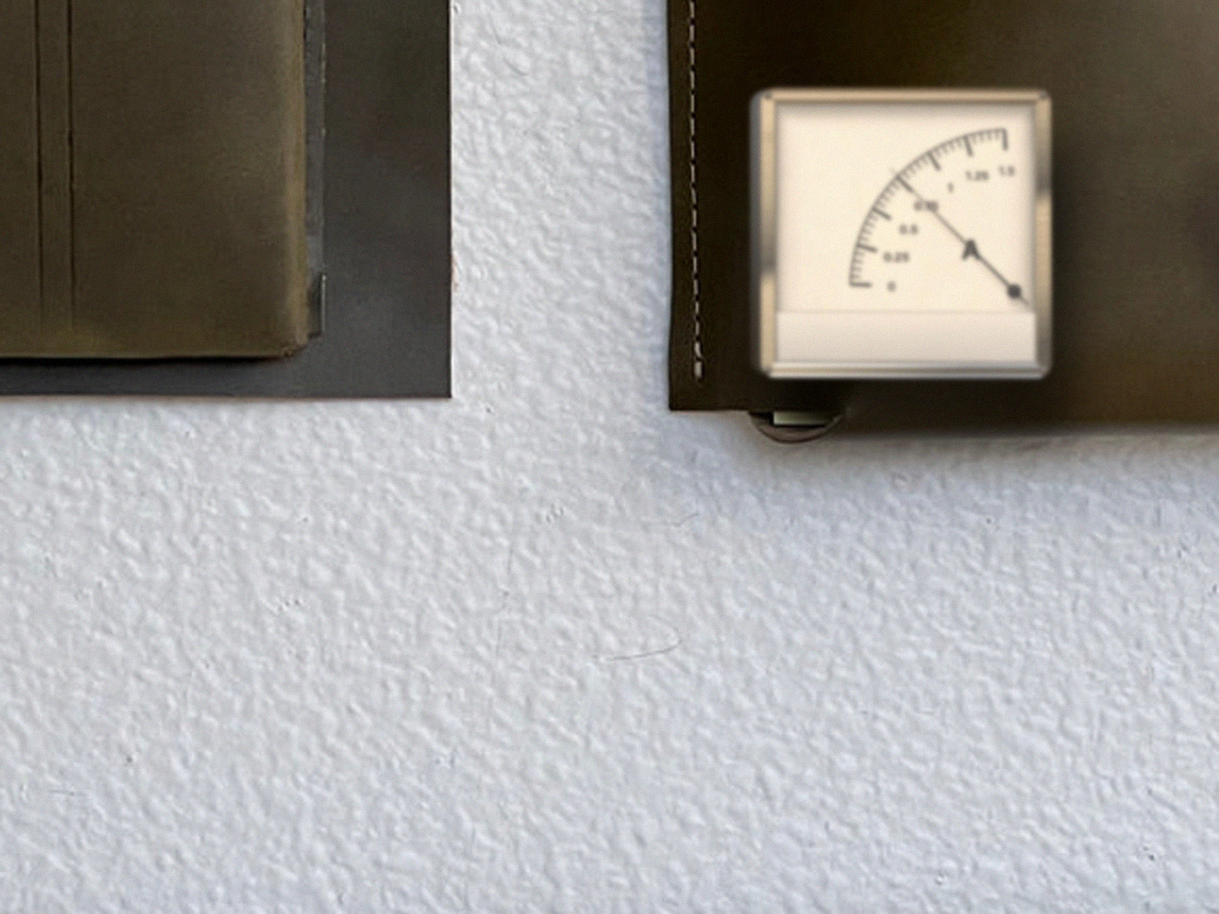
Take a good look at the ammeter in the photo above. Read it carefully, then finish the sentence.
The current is 0.75 A
